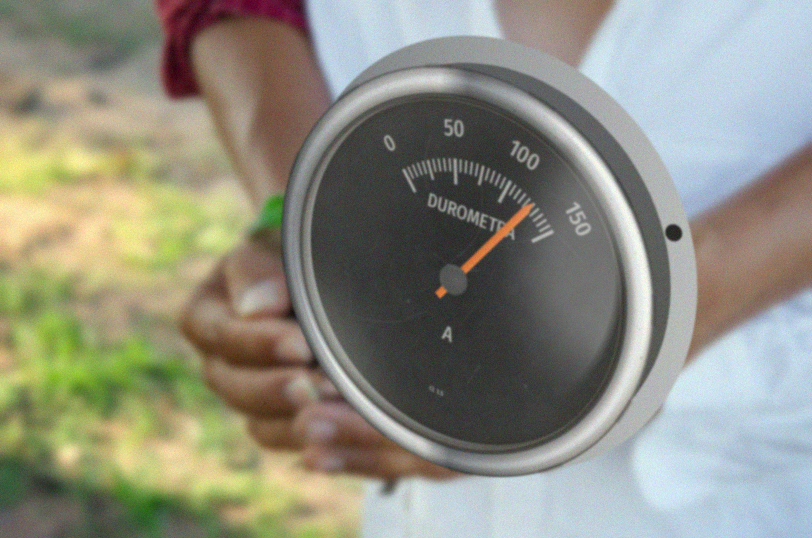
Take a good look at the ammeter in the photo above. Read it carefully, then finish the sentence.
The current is 125 A
